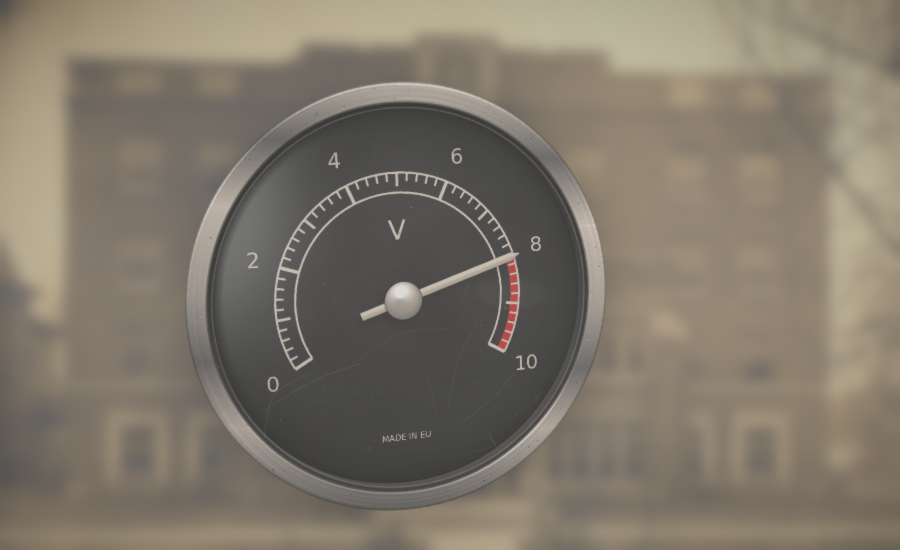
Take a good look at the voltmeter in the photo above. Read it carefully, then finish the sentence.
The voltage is 8 V
